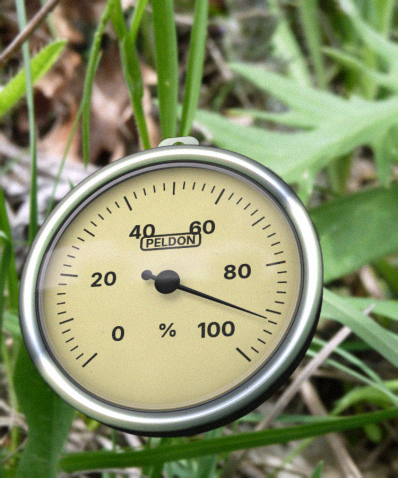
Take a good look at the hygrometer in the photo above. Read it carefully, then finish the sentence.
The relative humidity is 92 %
